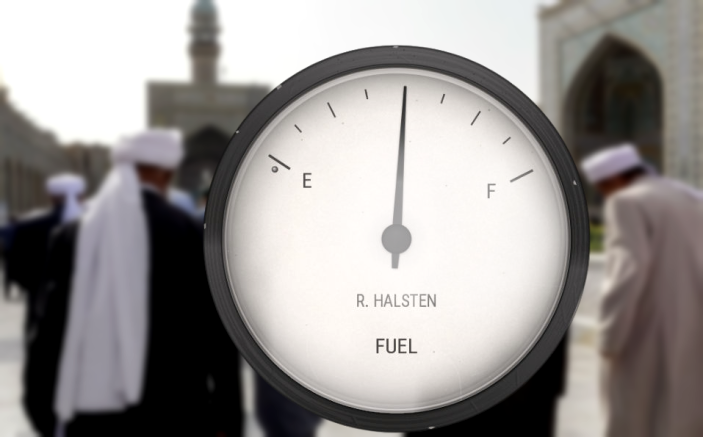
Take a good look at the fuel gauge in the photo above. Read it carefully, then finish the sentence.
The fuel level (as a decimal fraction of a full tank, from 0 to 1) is 0.5
